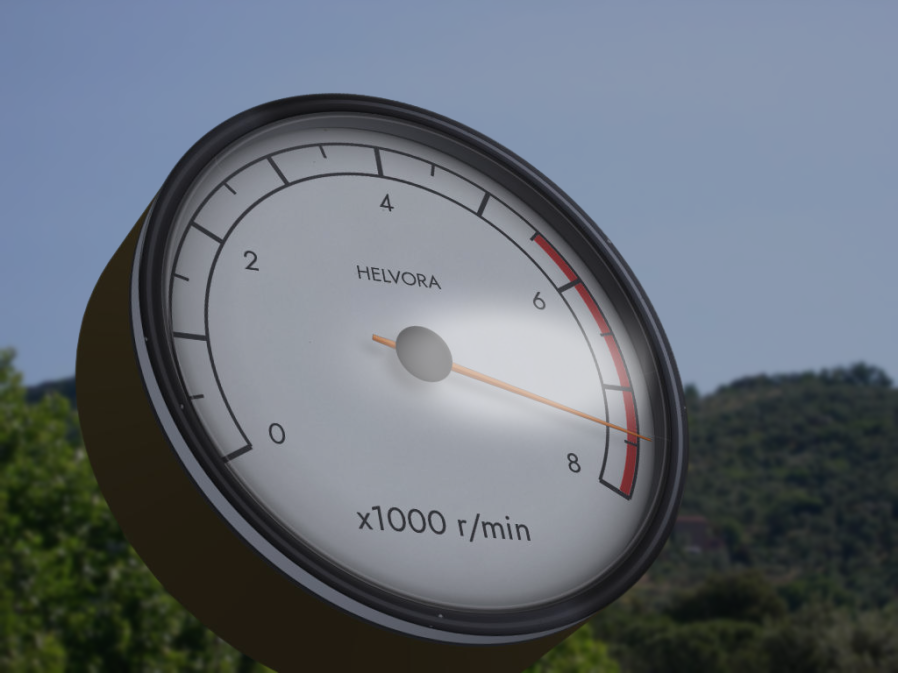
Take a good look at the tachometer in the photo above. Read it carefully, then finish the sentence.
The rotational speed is 7500 rpm
